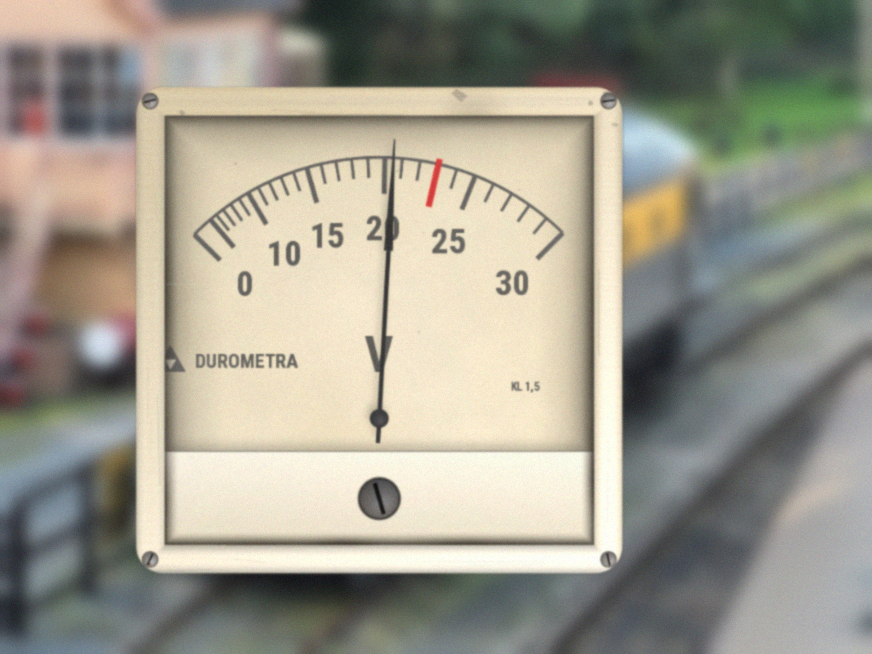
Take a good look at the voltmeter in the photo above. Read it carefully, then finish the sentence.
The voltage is 20.5 V
